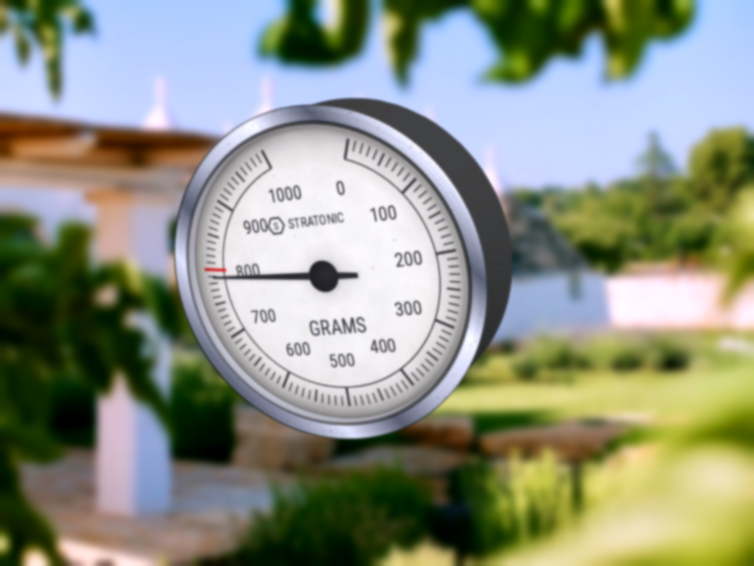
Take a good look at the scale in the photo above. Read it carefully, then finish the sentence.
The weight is 790 g
